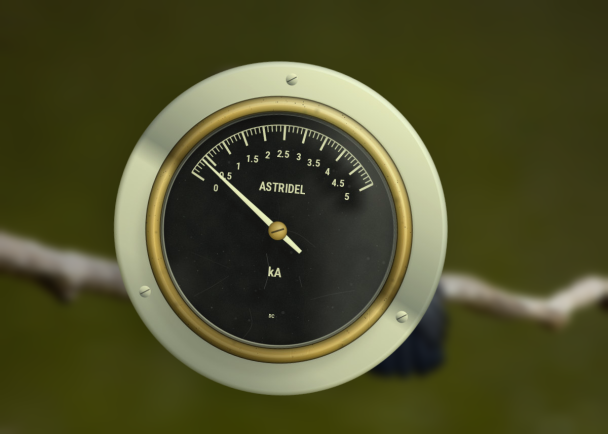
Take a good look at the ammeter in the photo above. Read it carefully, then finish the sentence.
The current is 0.4 kA
